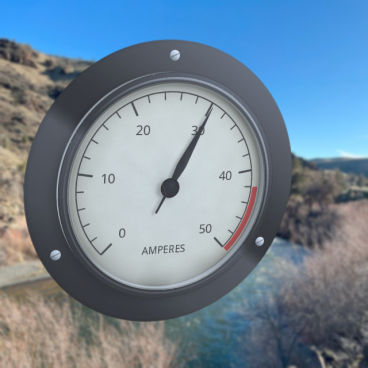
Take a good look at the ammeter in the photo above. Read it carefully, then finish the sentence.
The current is 30 A
